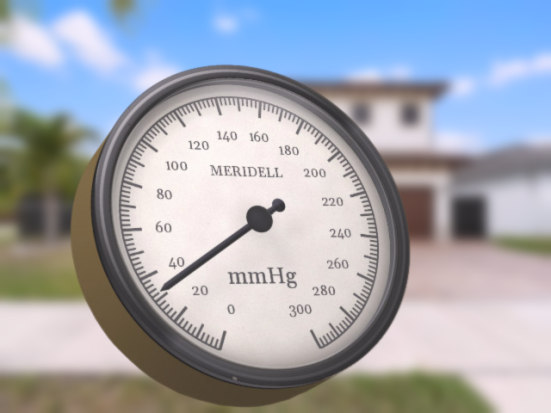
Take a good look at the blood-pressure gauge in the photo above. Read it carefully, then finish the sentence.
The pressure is 32 mmHg
